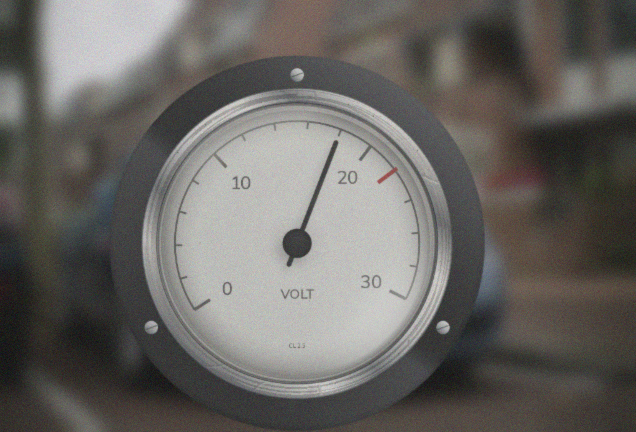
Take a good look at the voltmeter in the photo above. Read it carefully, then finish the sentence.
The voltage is 18 V
